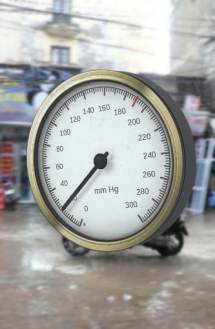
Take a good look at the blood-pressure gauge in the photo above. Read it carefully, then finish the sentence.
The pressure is 20 mmHg
